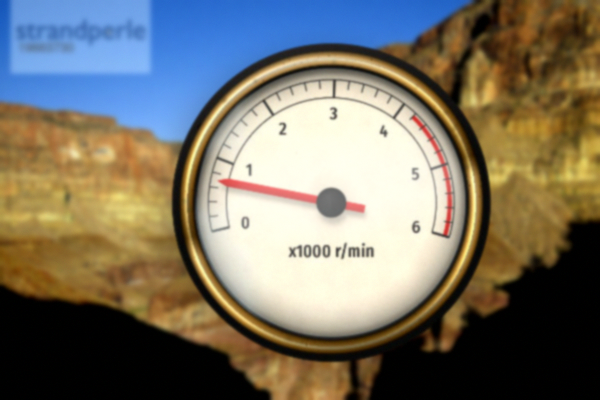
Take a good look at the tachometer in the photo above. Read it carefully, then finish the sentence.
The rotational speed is 700 rpm
